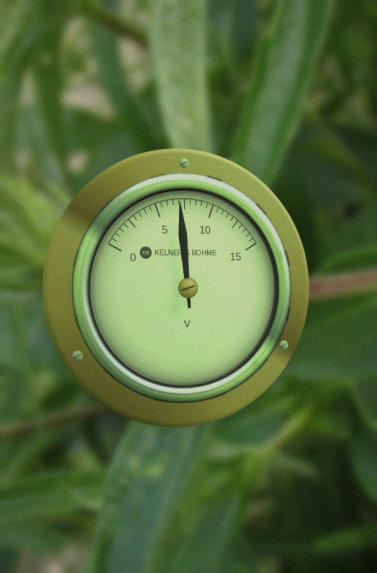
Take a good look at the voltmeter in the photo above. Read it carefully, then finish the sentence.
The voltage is 7 V
